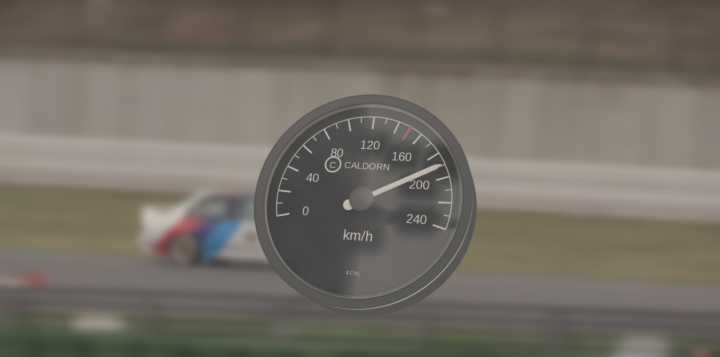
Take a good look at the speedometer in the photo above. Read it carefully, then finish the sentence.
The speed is 190 km/h
